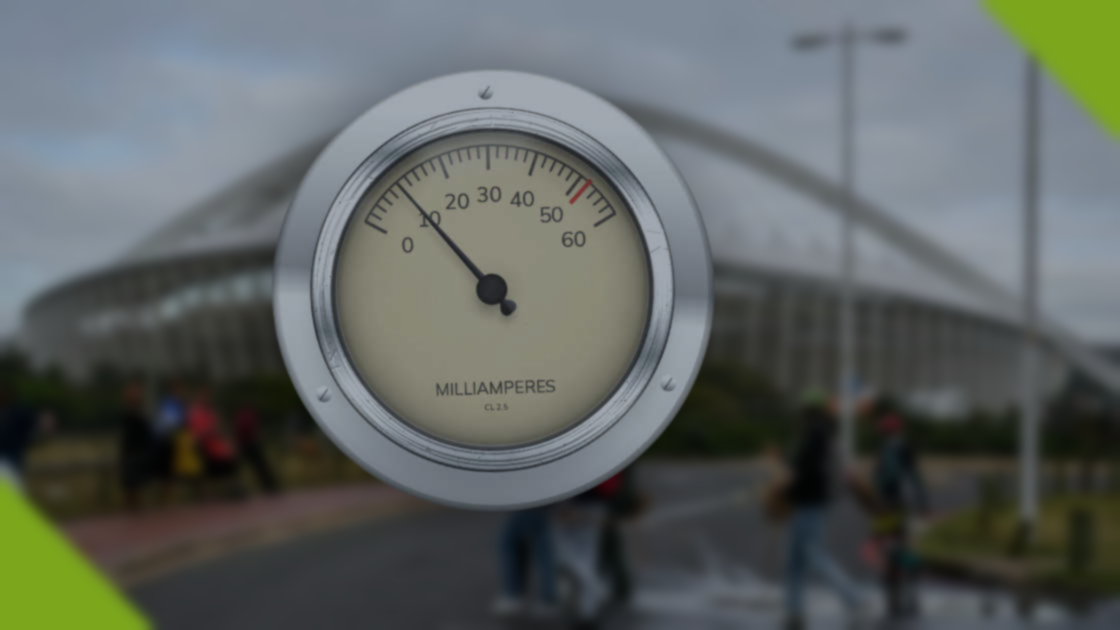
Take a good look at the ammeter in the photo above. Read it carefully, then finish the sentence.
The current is 10 mA
